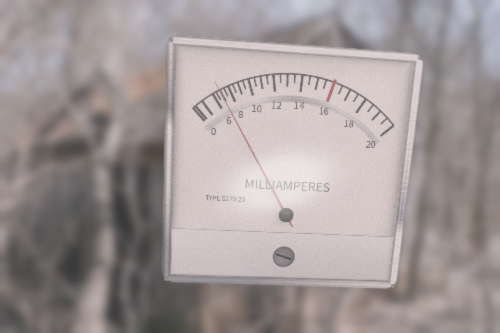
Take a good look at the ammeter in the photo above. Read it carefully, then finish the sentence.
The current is 7 mA
